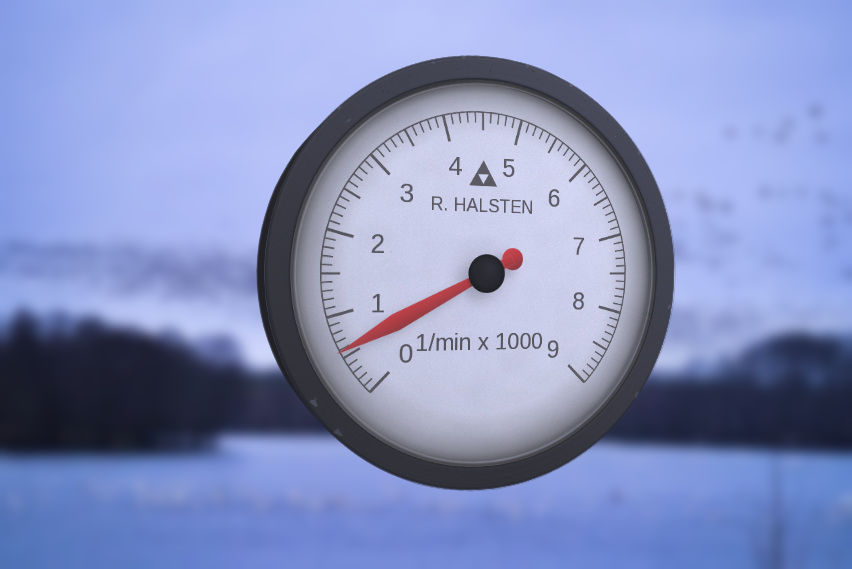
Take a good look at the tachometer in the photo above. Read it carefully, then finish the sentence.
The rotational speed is 600 rpm
